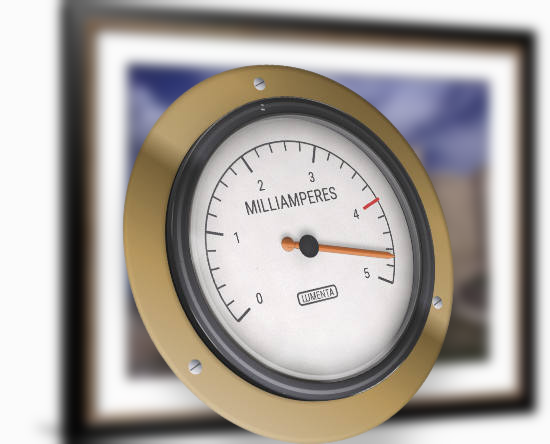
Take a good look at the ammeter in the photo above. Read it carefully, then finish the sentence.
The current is 4.7 mA
